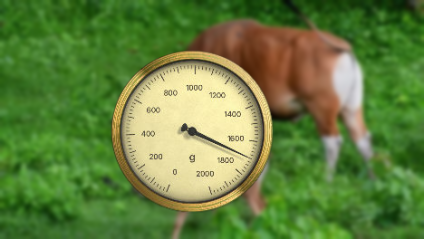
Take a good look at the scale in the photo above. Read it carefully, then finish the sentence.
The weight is 1700 g
